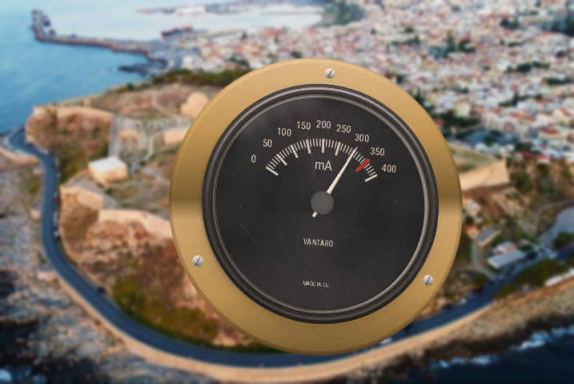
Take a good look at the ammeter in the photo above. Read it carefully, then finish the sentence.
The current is 300 mA
